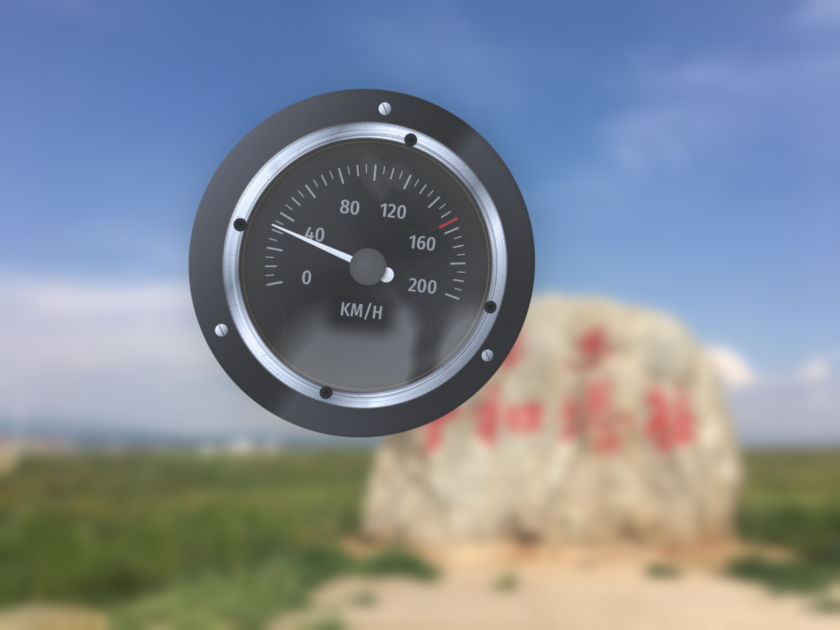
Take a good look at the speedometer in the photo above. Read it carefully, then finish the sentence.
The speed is 32.5 km/h
